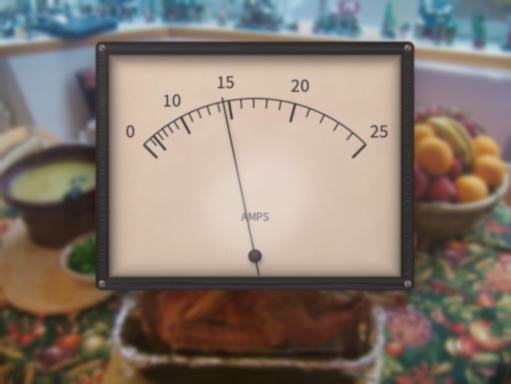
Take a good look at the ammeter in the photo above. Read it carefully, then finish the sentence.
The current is 14.5 A
